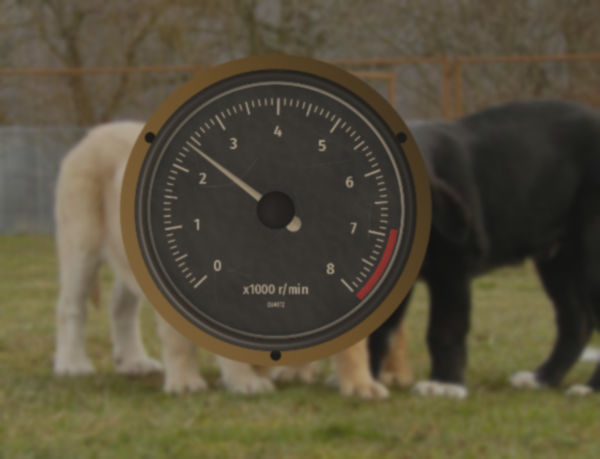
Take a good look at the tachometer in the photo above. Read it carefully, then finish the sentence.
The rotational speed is 2400 rpm
